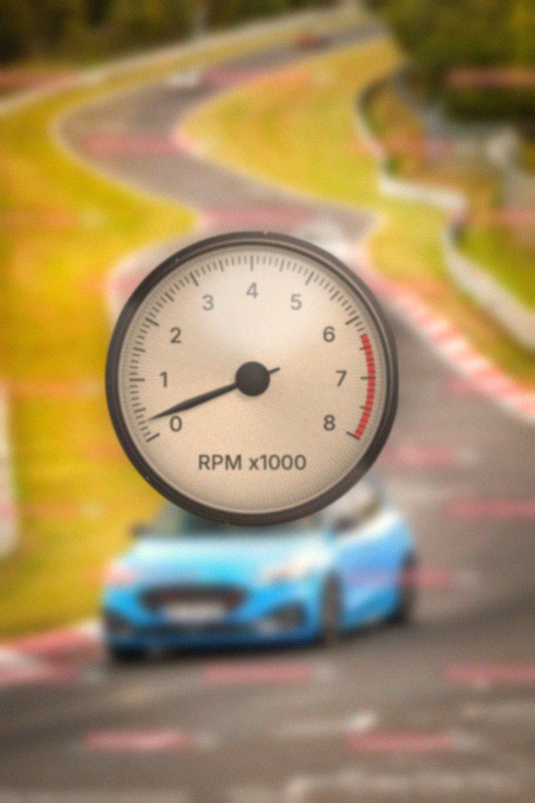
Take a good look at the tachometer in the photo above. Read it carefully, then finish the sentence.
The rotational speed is 300 rpm
